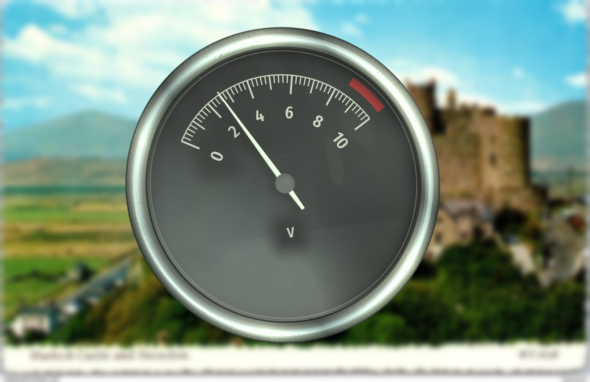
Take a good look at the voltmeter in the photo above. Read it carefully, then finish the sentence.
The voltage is 2.6 V
